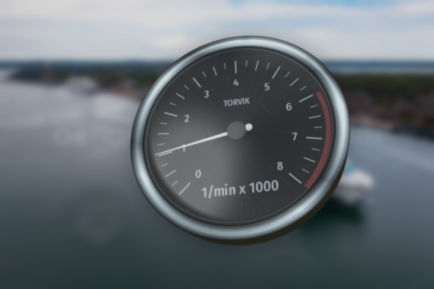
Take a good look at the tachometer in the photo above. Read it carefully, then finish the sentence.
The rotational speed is 1000 rpm
